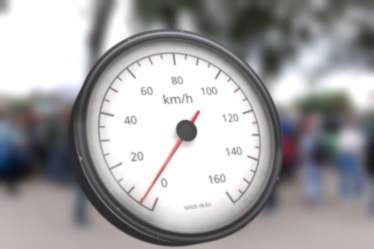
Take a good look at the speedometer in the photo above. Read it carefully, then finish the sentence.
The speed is 5 km/h
